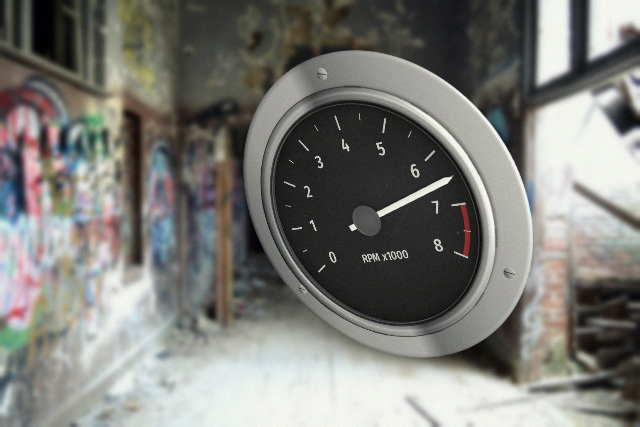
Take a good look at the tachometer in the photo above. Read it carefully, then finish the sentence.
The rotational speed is 6500 rpm
